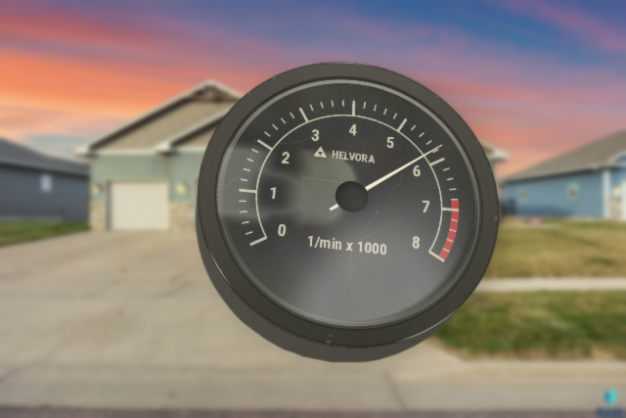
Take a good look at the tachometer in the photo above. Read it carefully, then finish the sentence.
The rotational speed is 5800 rpm
